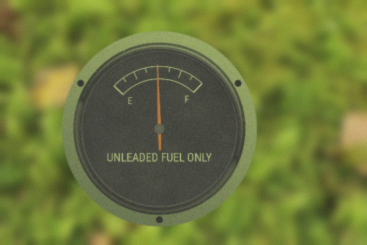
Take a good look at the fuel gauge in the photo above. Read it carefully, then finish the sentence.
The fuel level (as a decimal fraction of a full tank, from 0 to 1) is 0.5
